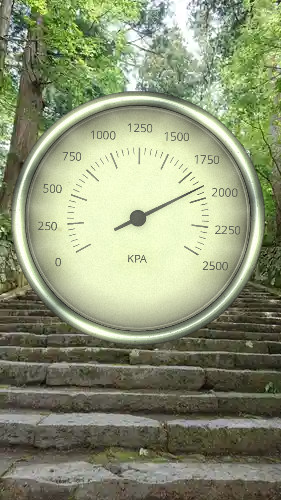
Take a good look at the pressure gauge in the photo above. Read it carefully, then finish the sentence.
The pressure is 1900 kPa
